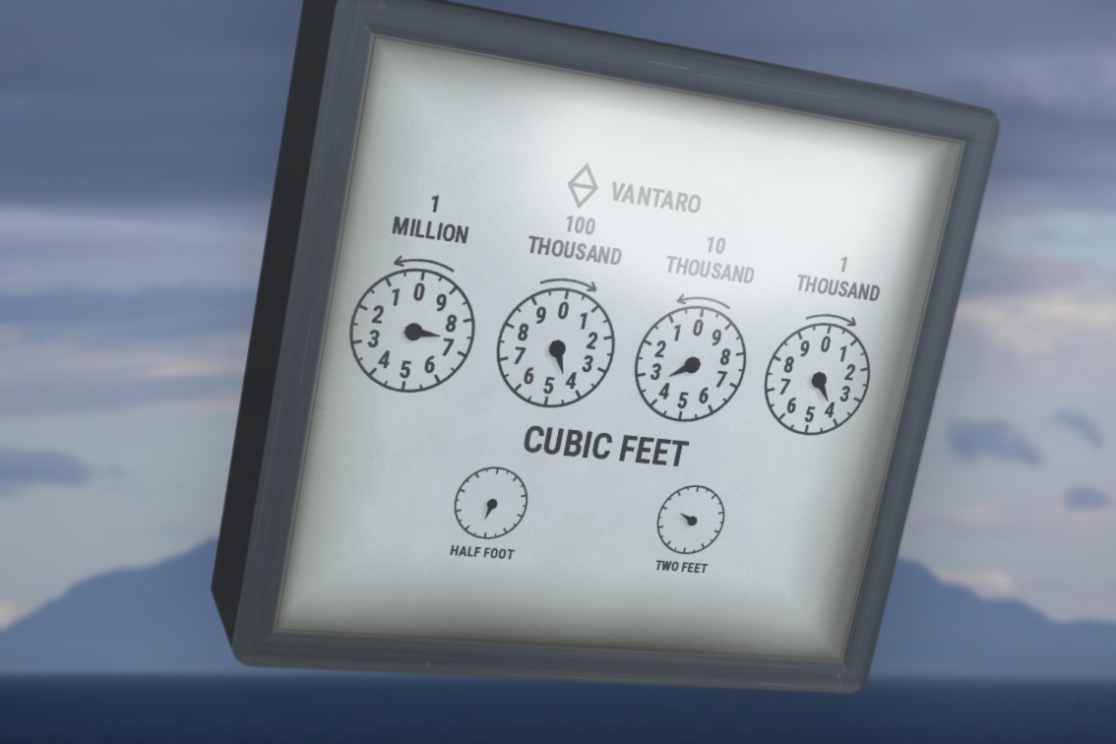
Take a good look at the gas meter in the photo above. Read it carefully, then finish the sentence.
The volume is 743400 ft³
